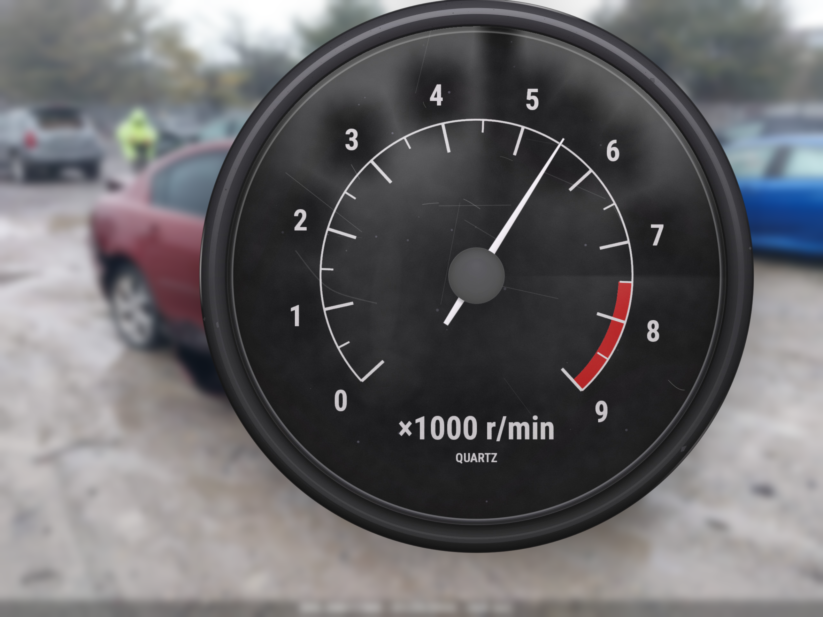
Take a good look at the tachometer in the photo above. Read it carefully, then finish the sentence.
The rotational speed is 5500 rpm
